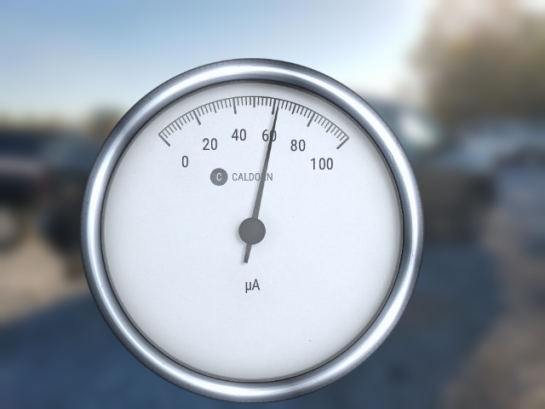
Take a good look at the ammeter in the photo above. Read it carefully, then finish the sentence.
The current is 62 µA
